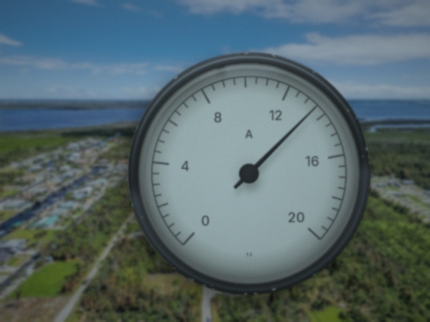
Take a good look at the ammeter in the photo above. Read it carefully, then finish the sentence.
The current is 13.5 A
